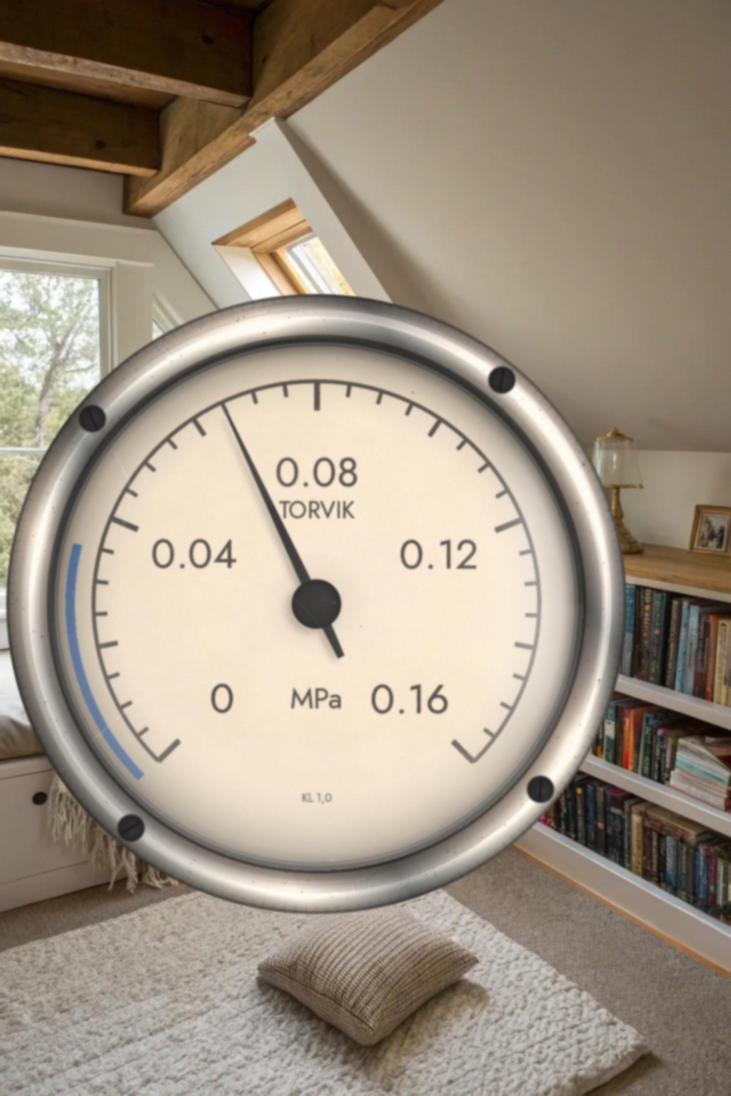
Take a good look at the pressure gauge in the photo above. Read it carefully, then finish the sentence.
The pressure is 0.065 MPa
